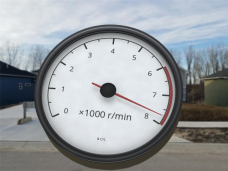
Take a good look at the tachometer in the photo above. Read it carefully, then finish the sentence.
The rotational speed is 7750 rpm
